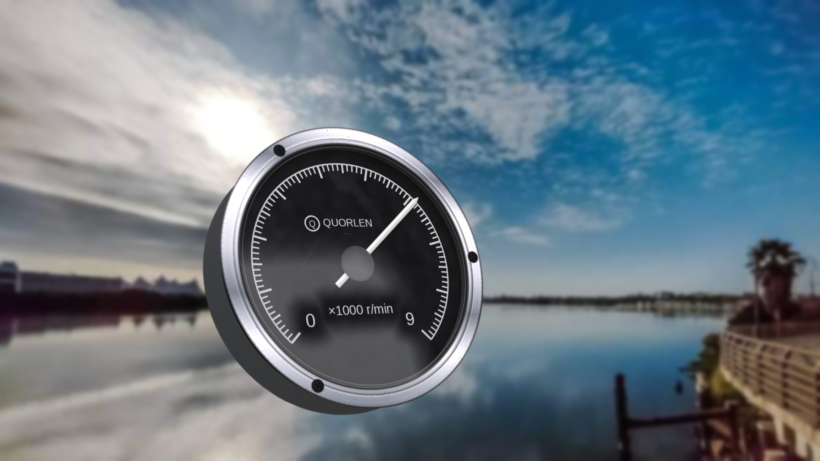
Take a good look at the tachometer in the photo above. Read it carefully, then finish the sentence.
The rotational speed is 6100 rpm
